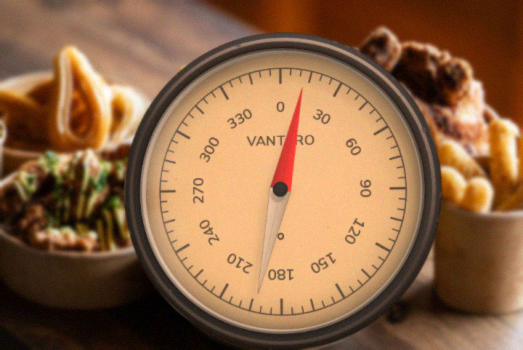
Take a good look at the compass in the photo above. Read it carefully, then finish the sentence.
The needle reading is 12.5 °
